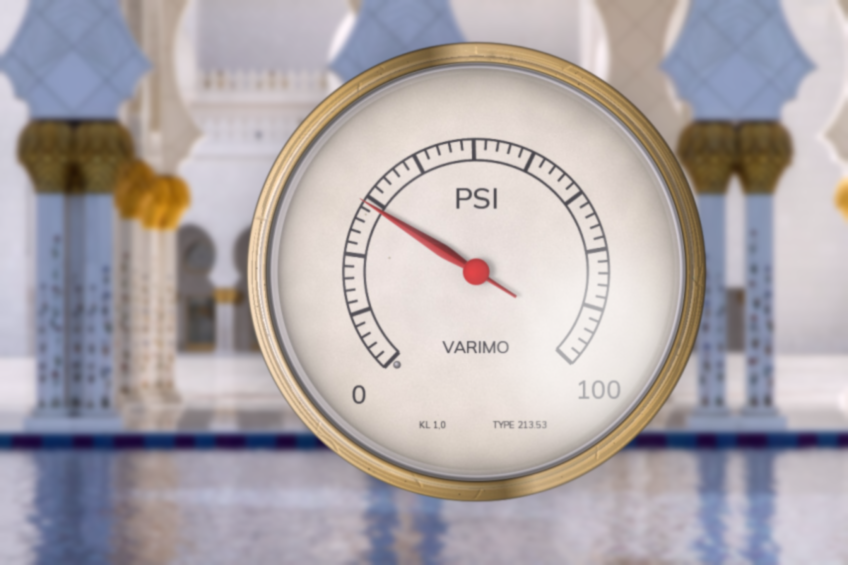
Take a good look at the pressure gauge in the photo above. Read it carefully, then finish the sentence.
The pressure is 29 psi
